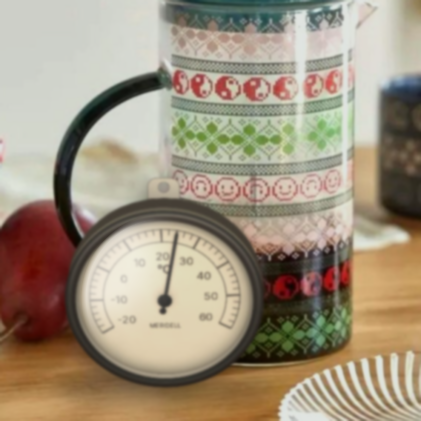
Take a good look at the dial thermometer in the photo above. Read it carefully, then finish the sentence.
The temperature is 24 °C
